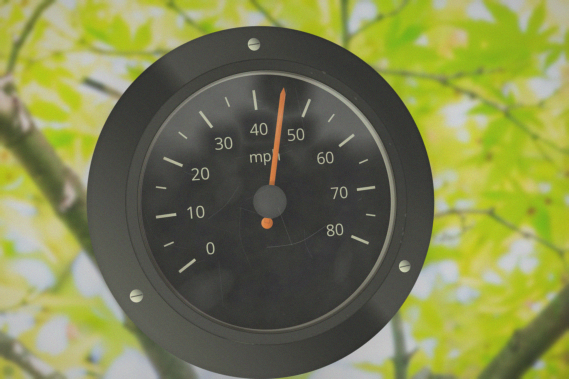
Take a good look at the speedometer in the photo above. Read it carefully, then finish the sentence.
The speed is 45 mph
